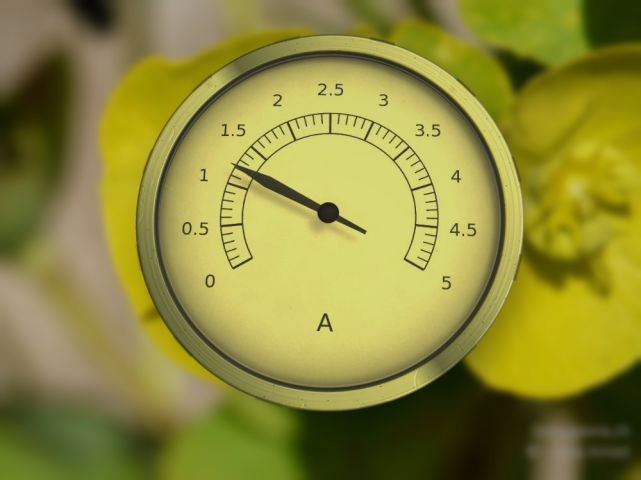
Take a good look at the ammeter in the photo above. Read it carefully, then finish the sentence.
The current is 1.2 A
